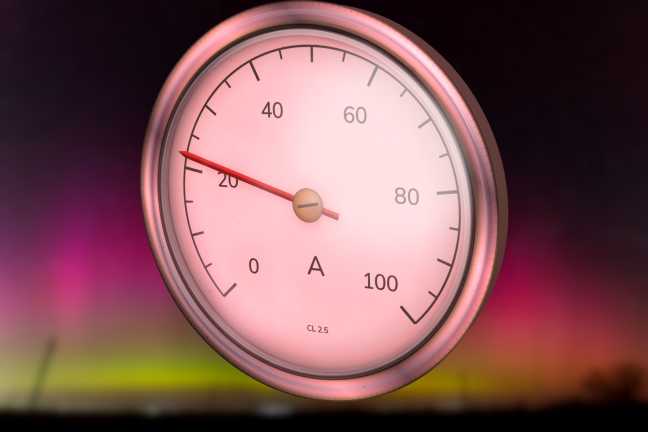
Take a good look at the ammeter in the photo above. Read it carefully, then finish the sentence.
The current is 22.5 A
